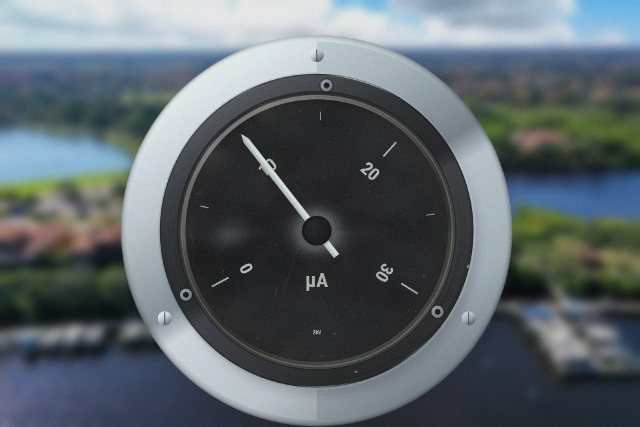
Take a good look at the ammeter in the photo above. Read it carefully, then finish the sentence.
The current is 10 µA
